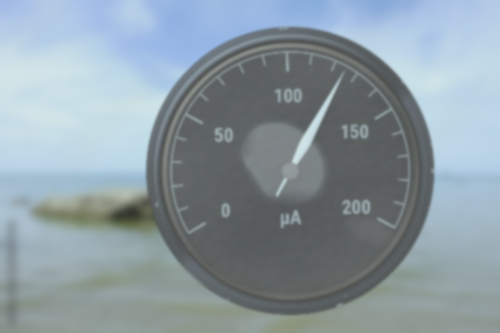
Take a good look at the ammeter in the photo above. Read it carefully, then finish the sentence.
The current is 125 µA
